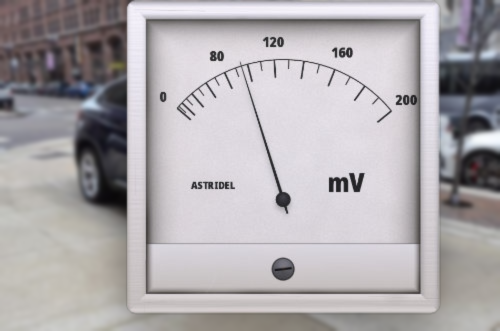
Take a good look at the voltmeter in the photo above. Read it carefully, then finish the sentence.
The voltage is 95 mV
